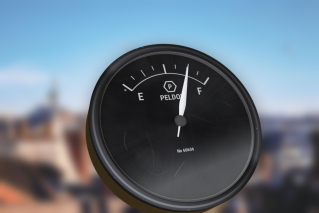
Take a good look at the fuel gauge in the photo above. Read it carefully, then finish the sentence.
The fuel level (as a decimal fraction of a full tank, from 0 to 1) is 0.75
